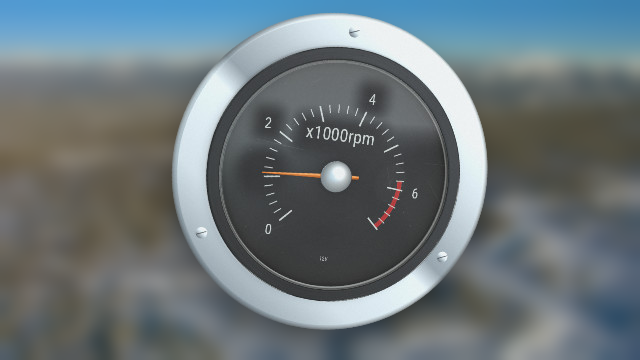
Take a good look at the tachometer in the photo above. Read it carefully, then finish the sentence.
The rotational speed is 1100 rpm
